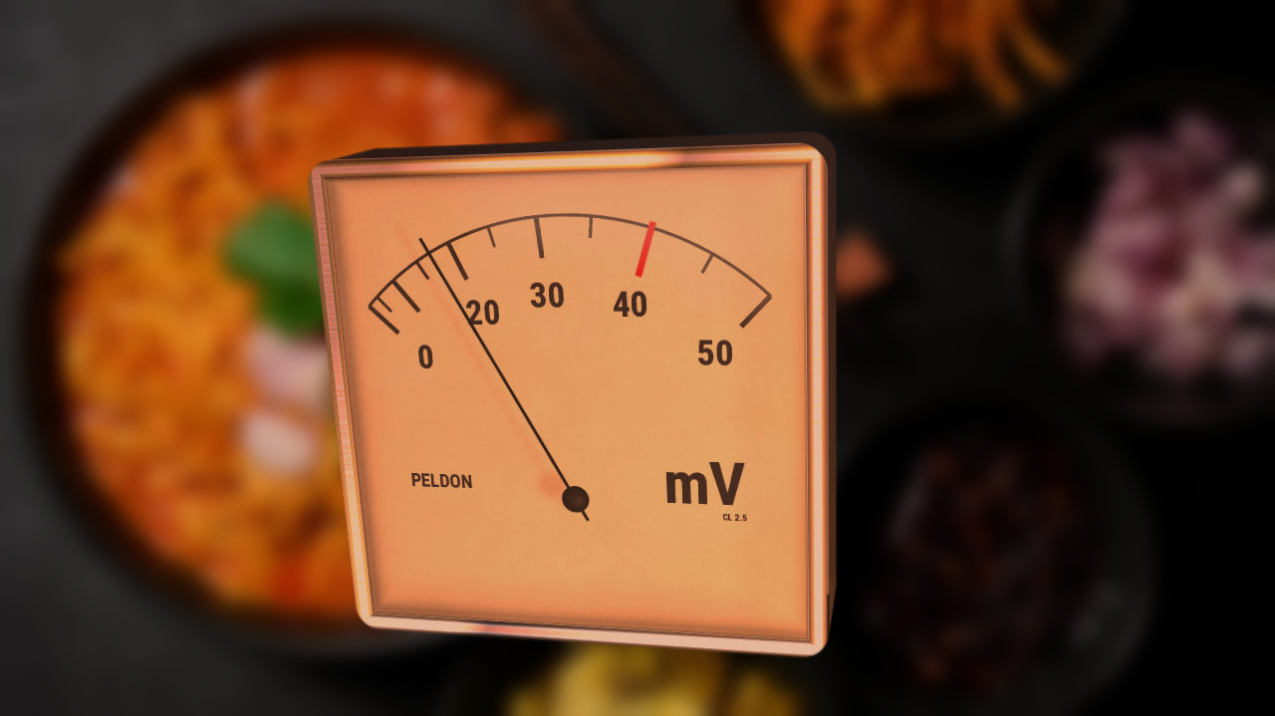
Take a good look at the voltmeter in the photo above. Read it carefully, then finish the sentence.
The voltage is 17.5 mV
